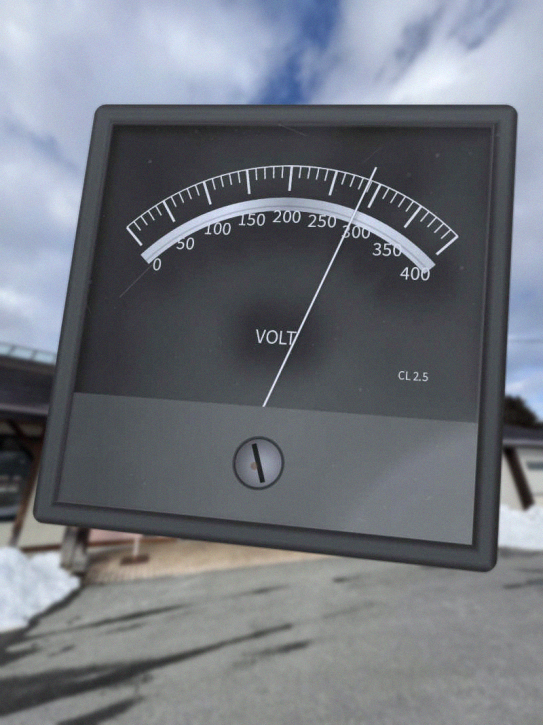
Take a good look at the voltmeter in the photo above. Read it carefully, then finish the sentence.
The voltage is 290 V
